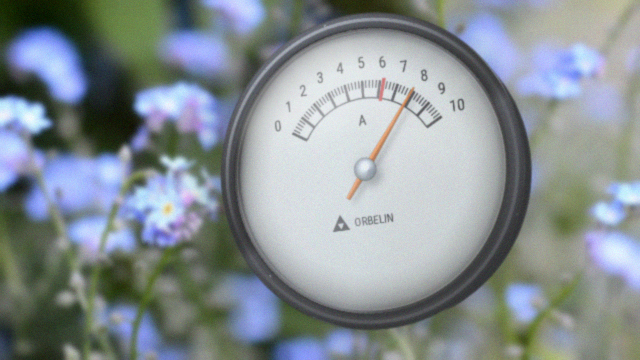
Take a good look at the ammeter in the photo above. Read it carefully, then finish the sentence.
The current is 8 A
